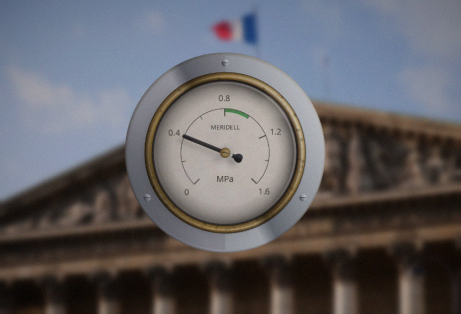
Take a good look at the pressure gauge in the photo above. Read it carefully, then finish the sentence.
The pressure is 0.4 MPa
